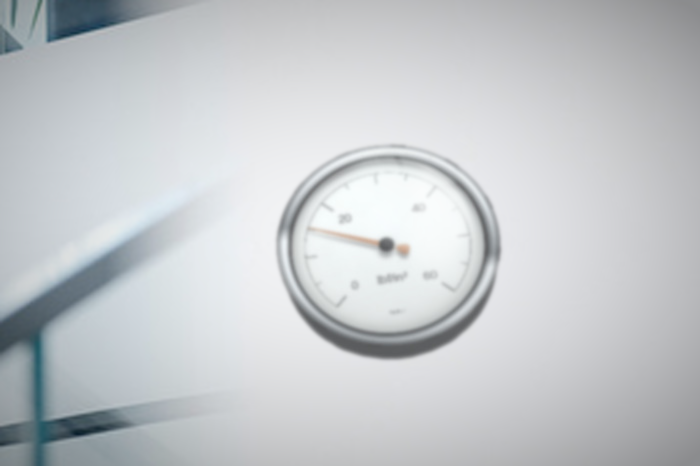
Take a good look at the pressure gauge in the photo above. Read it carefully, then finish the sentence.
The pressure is 15 psi
